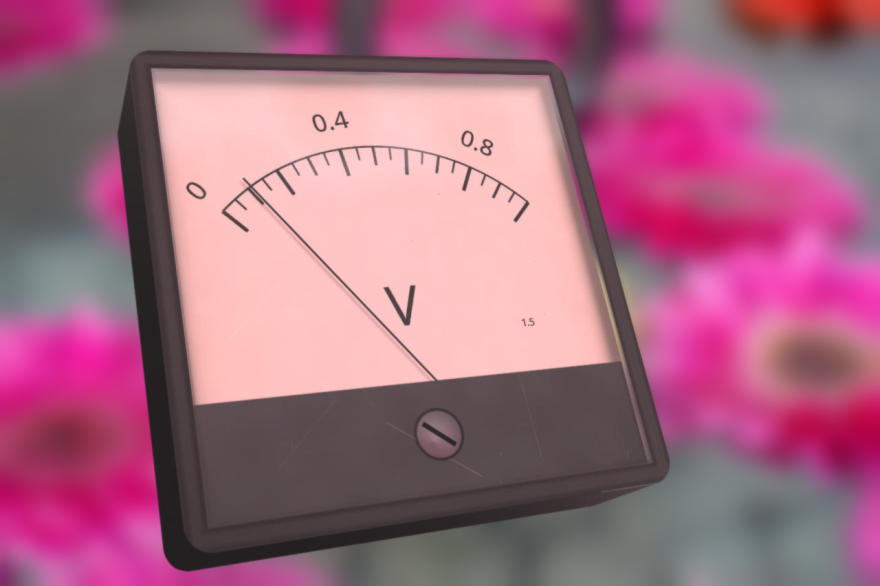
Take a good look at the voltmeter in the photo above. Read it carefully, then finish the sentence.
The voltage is 0.1 V
